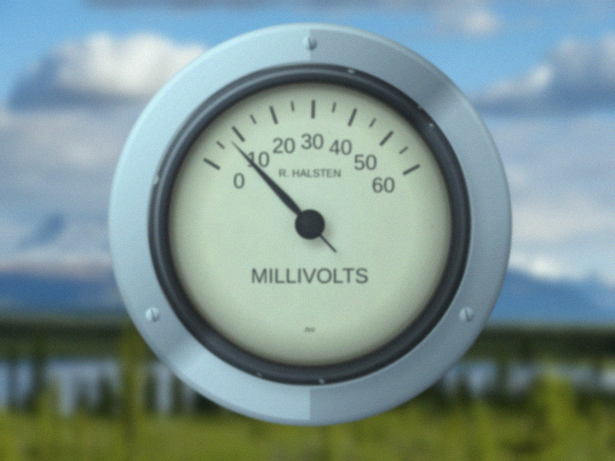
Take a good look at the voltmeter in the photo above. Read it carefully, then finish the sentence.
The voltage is 7.5 mV
